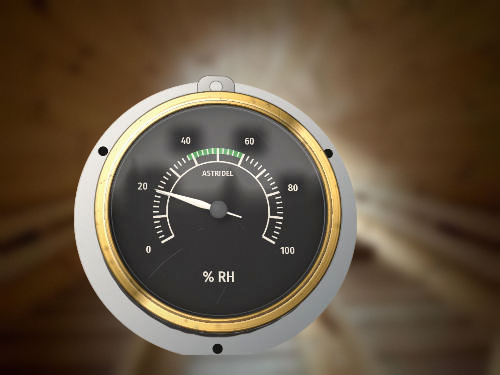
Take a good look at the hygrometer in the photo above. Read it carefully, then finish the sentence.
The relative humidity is 20 %
